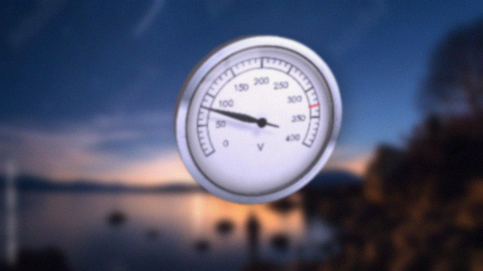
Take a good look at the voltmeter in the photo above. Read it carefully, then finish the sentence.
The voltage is 80 V
